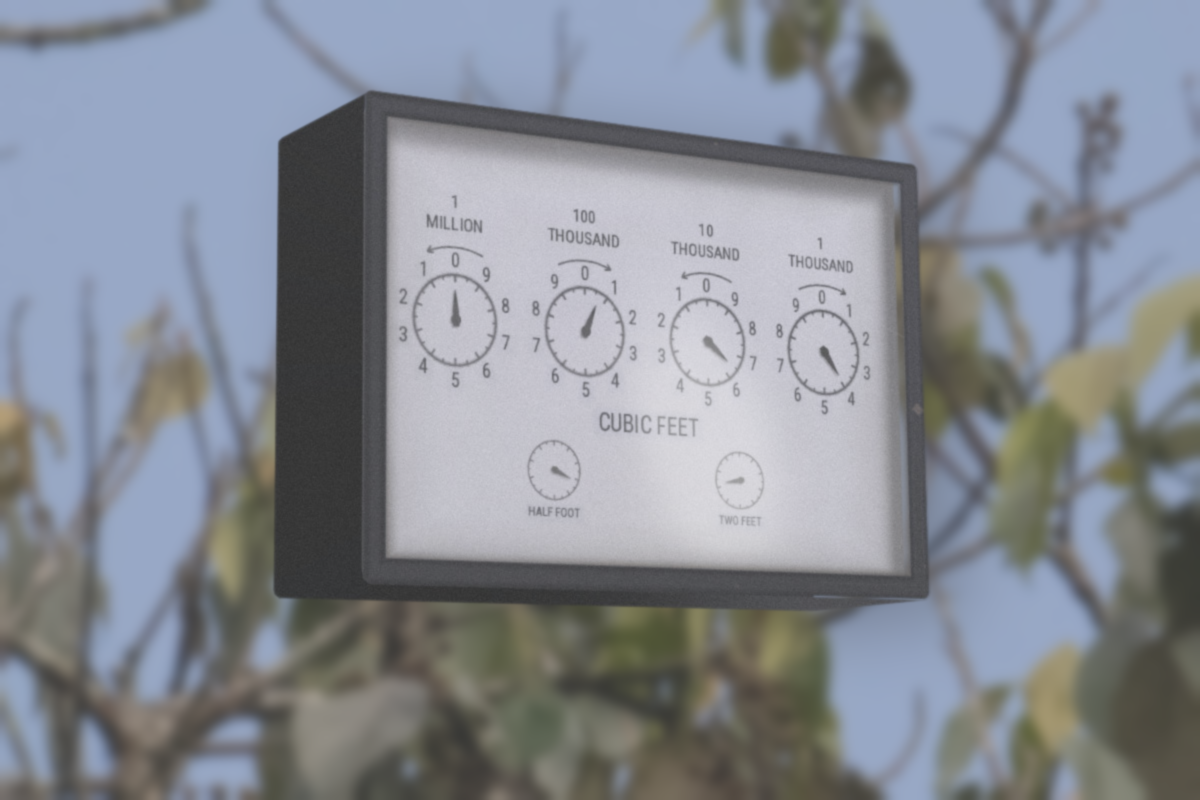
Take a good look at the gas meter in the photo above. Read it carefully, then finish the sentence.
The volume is 6400 ft³
